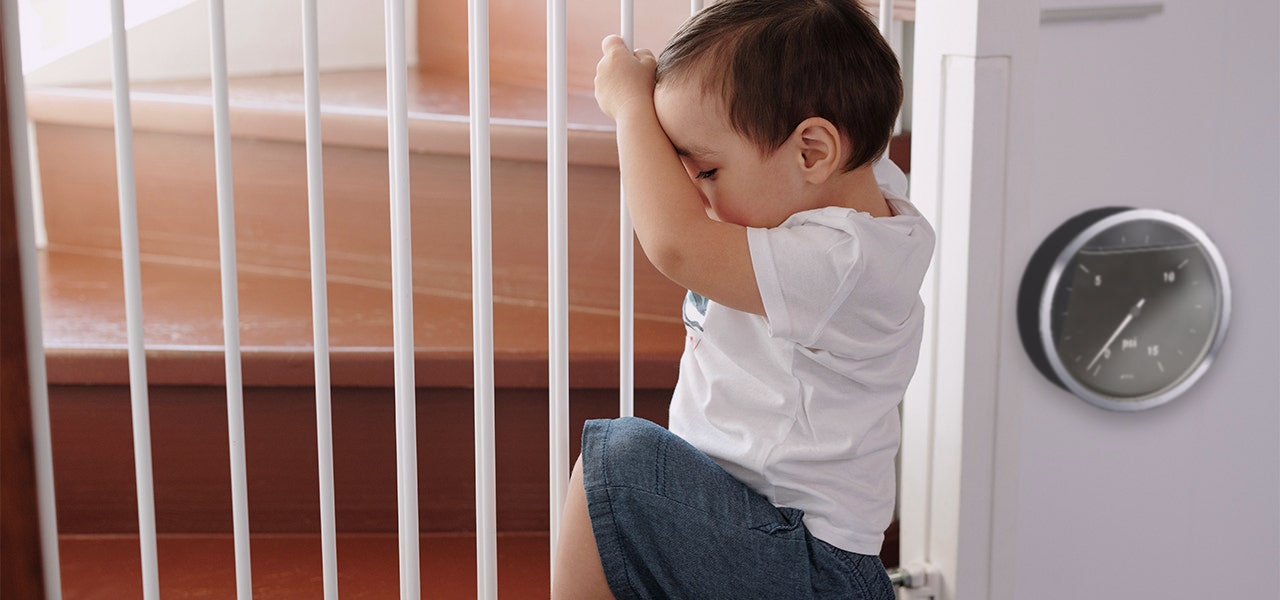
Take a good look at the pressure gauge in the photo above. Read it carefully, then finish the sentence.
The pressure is 0.5 psi
